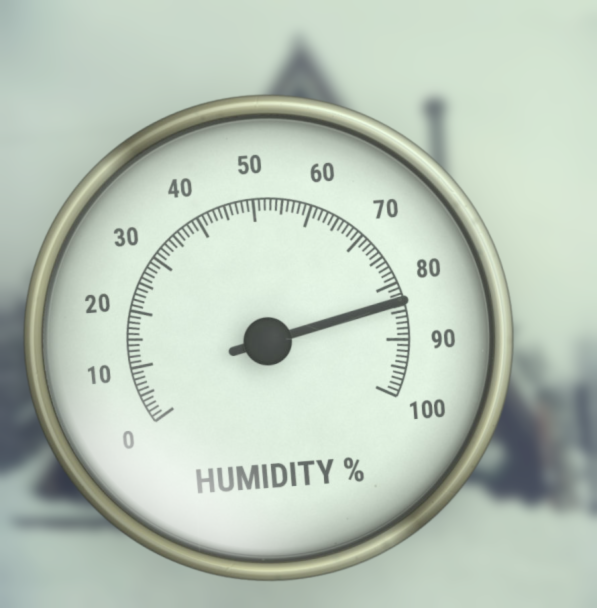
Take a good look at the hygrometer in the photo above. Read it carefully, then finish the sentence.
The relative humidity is 83 %
